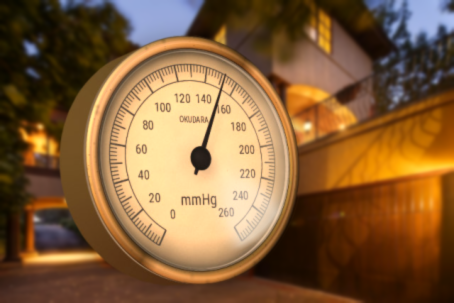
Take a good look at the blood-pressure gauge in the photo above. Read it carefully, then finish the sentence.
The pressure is 150 mmHg
